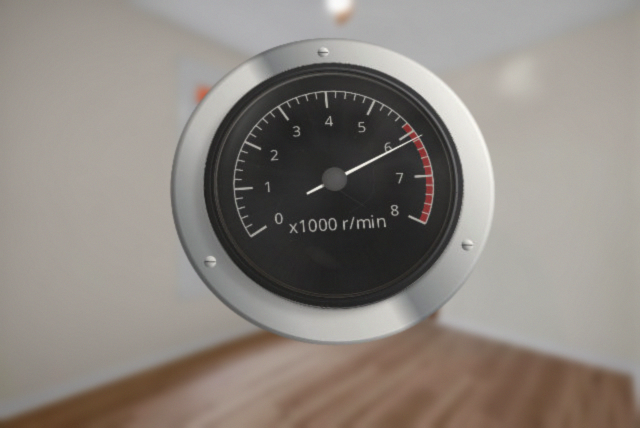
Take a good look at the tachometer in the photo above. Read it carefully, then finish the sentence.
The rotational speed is 6200 rpm
